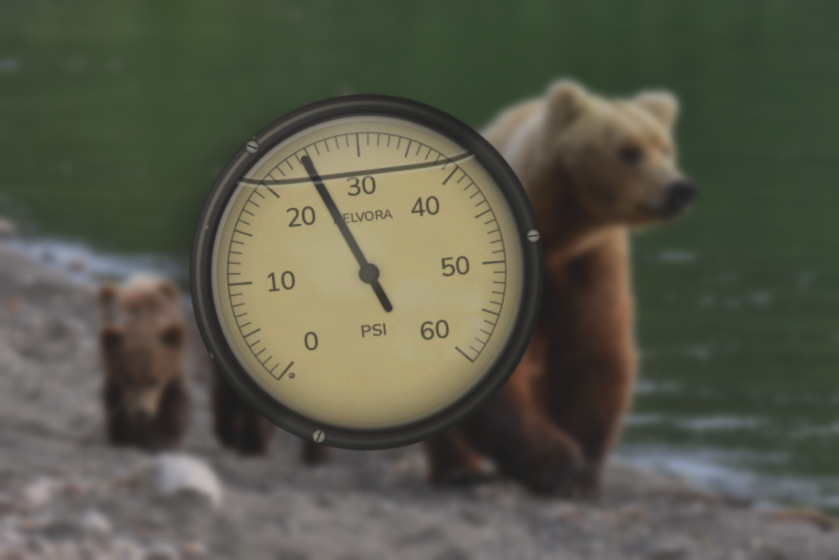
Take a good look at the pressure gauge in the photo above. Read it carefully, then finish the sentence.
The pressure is 24.5 psi
